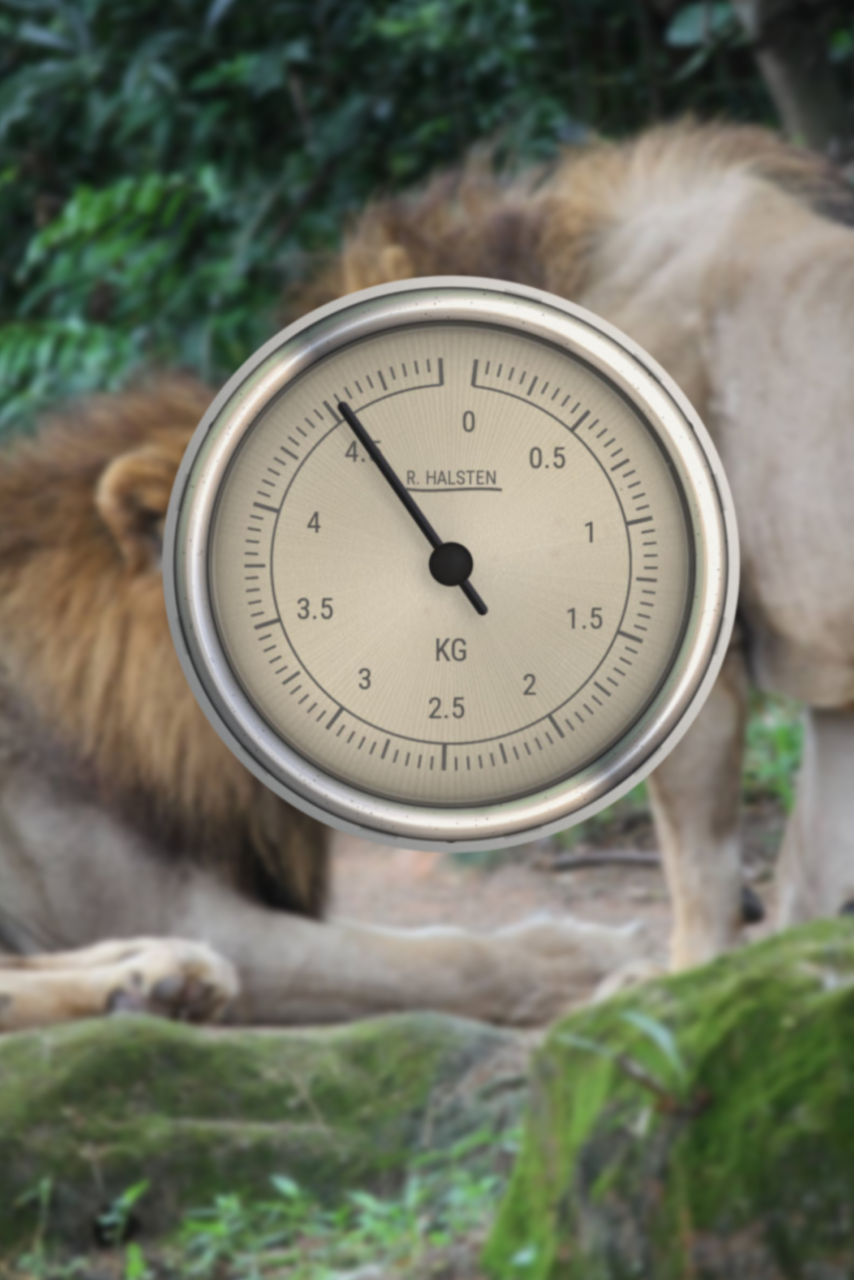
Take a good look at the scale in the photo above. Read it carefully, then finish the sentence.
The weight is 4.55 kg
